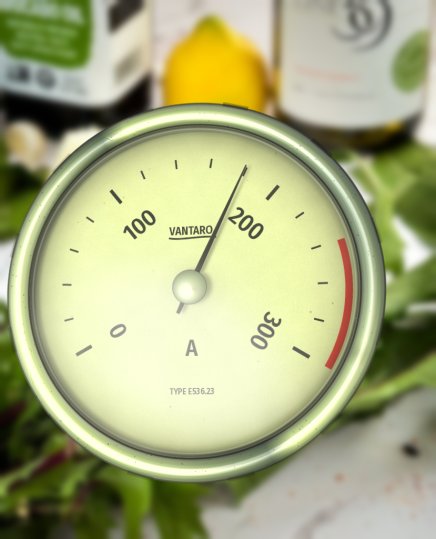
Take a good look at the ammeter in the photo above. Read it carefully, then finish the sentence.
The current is 180 A
